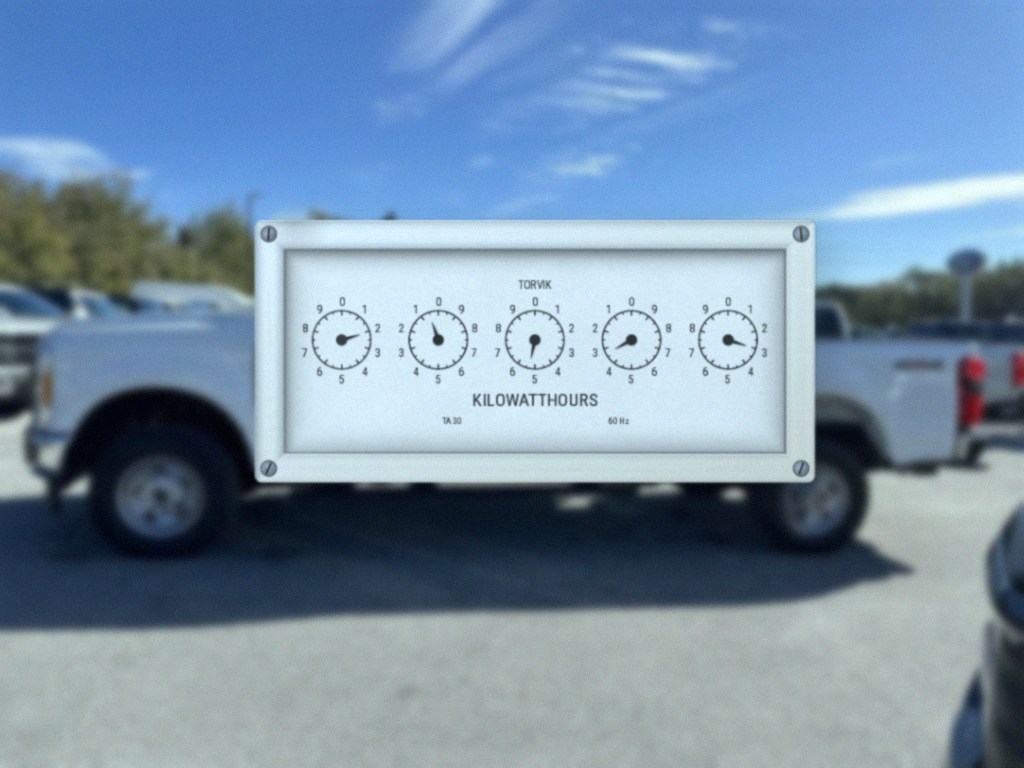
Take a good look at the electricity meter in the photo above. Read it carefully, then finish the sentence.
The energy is 20533 kWh
